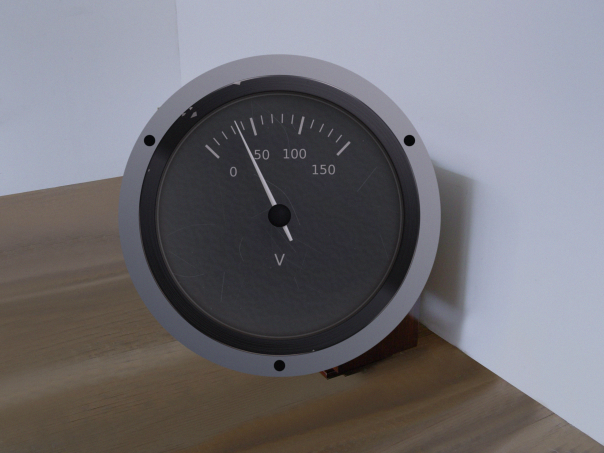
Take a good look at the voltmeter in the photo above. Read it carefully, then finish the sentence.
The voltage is 35 V
